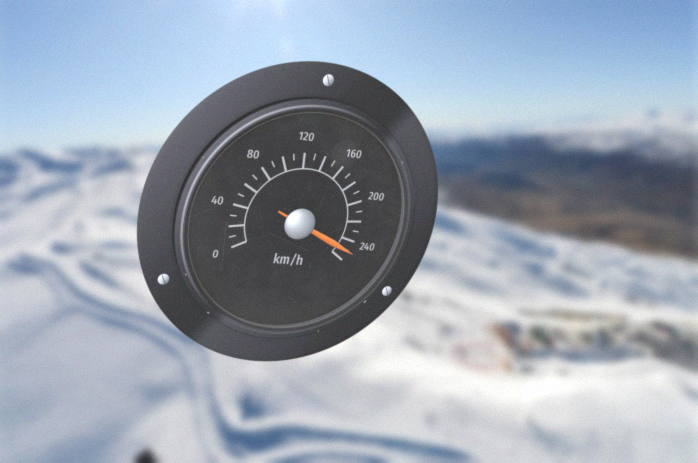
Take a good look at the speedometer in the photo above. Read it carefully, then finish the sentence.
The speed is 250 km/h
